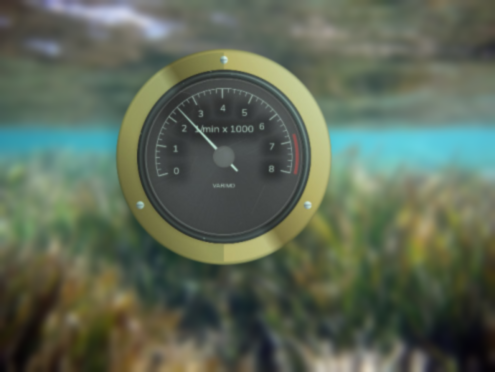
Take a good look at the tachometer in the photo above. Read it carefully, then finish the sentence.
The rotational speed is 2400 rpm
